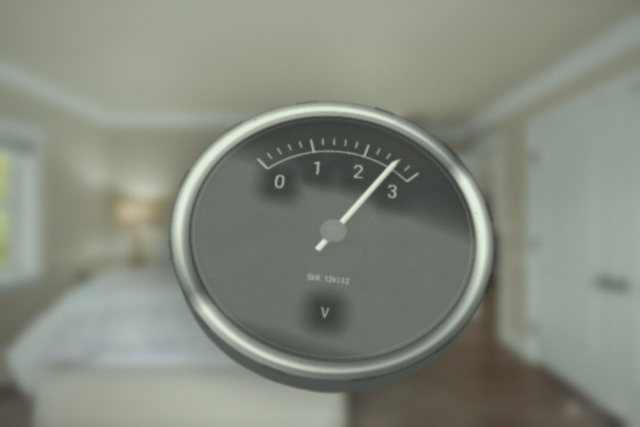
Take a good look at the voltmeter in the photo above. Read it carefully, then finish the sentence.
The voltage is 2.6 V
